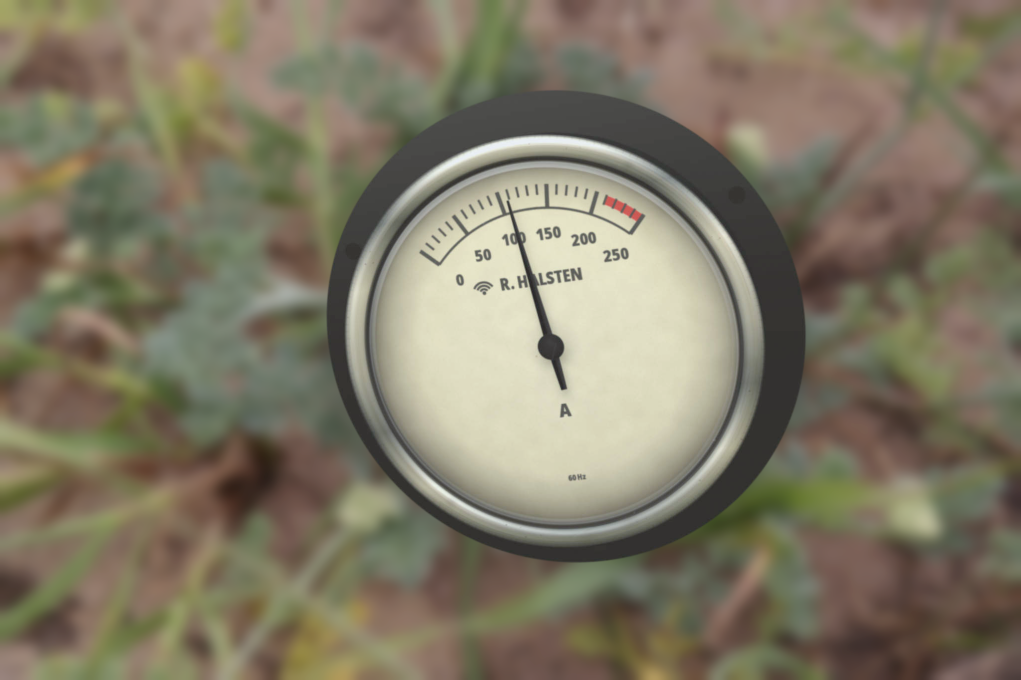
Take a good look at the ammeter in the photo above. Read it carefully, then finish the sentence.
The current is 110 A
